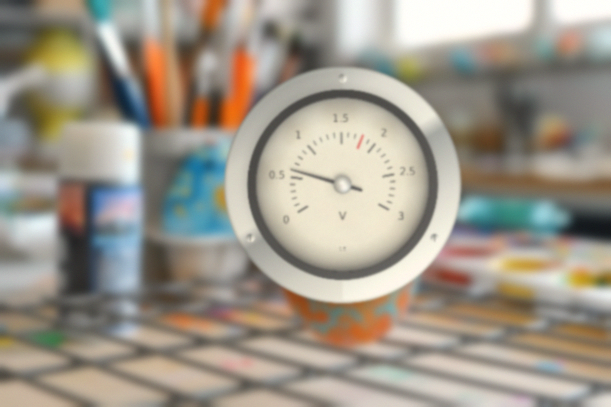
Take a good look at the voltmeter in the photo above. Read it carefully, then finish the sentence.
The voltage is 0.6 V
